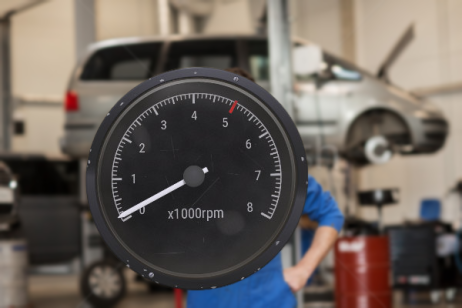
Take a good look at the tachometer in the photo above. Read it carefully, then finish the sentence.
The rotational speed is 100 rpm
